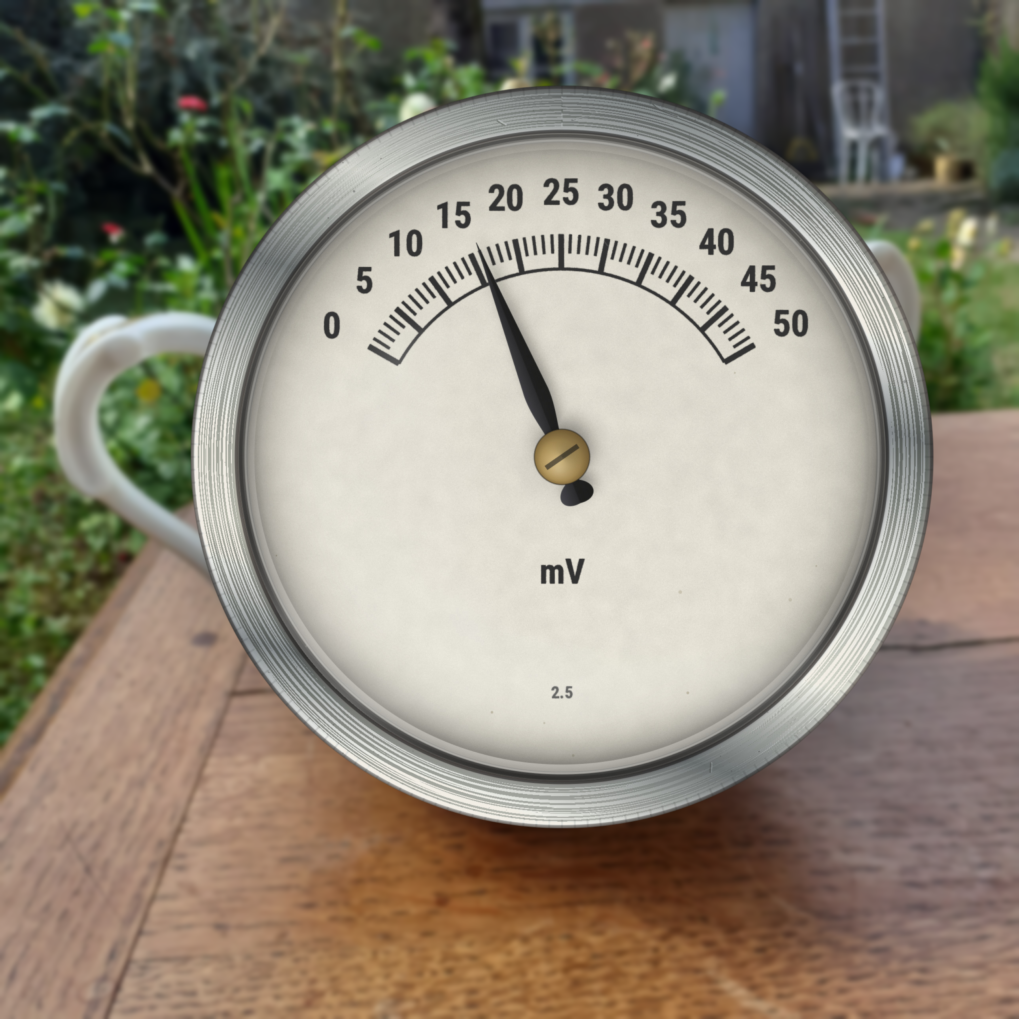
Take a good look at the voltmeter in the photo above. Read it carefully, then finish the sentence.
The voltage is 16 mV
